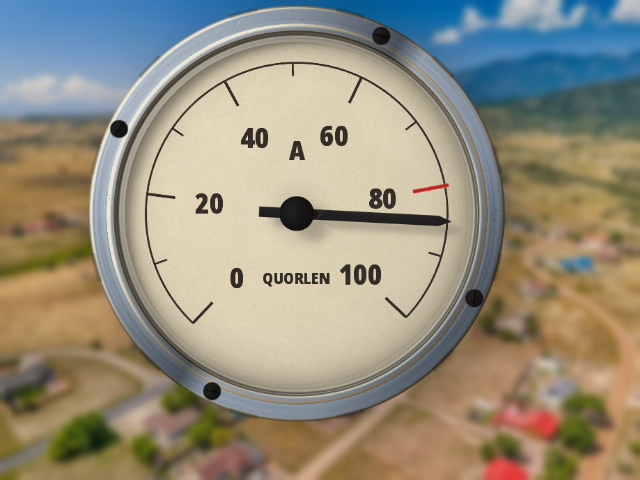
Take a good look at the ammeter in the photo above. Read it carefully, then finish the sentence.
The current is 85 A
